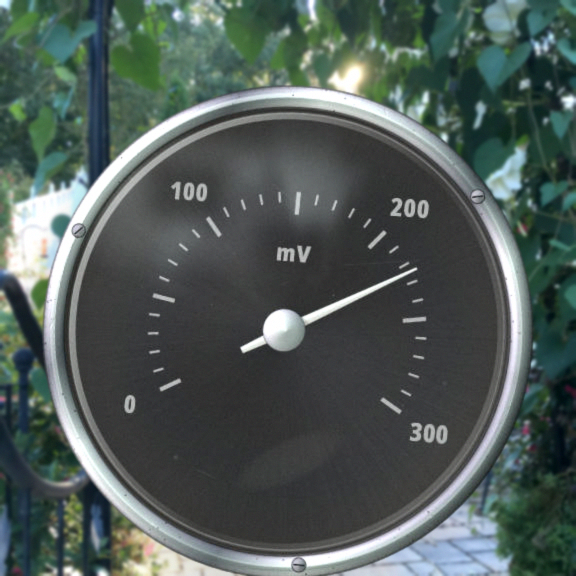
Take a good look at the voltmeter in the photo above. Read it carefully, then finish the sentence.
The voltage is 225 mV
